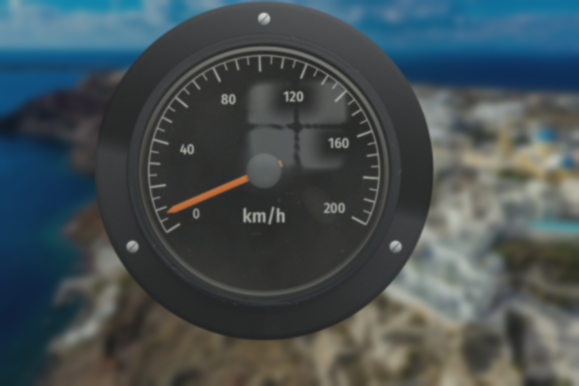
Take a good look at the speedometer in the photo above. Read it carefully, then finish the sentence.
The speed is 7.5 km/h
